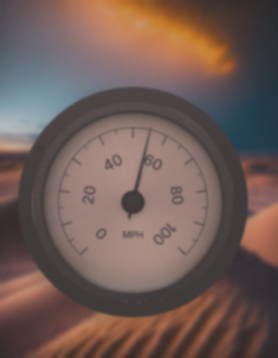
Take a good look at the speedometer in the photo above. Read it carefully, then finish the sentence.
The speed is 55 mph
